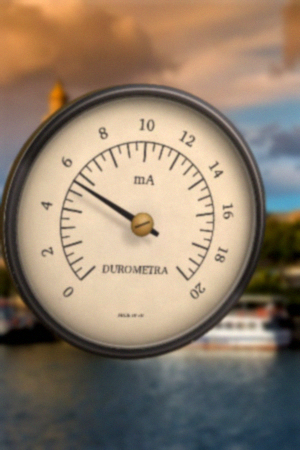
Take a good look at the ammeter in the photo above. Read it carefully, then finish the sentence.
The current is 5.5 mA
